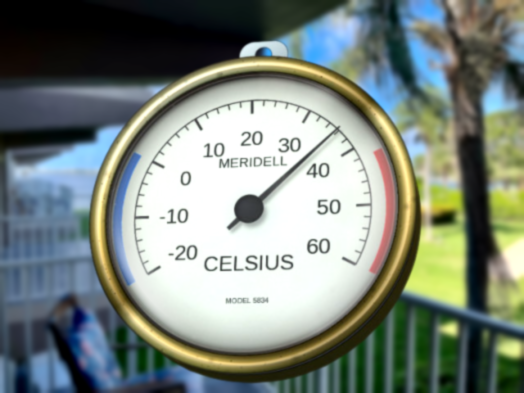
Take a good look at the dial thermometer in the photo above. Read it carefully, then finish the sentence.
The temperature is 36 °C
